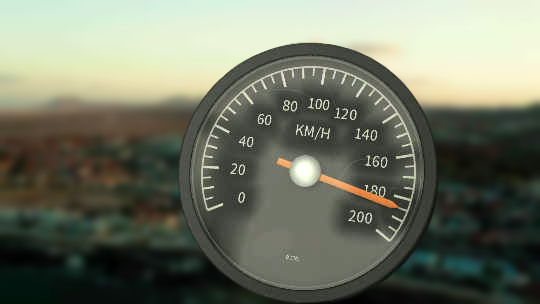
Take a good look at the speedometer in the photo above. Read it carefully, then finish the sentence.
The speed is 185 km/h
